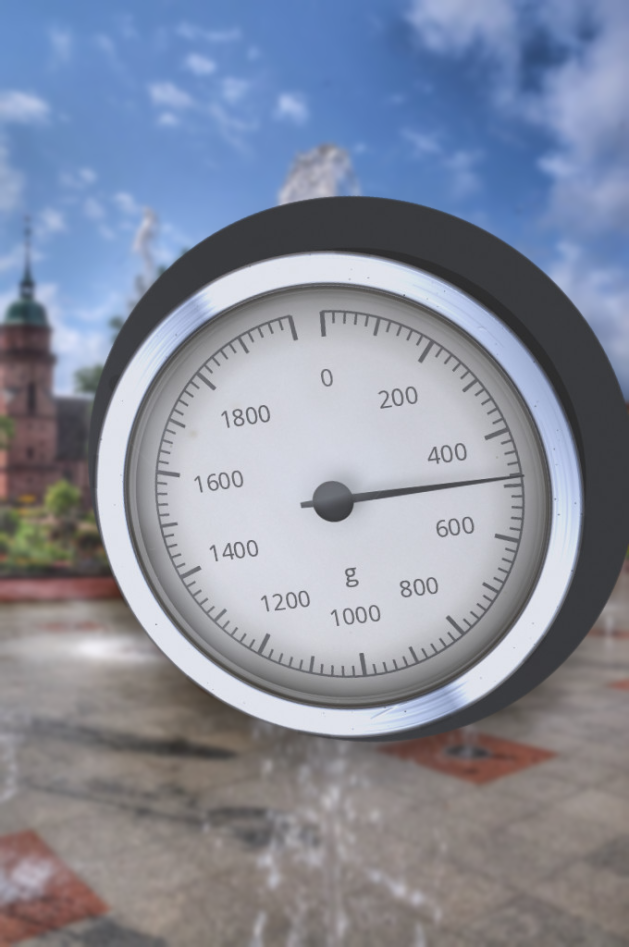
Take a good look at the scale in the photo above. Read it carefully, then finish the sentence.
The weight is 480 g
